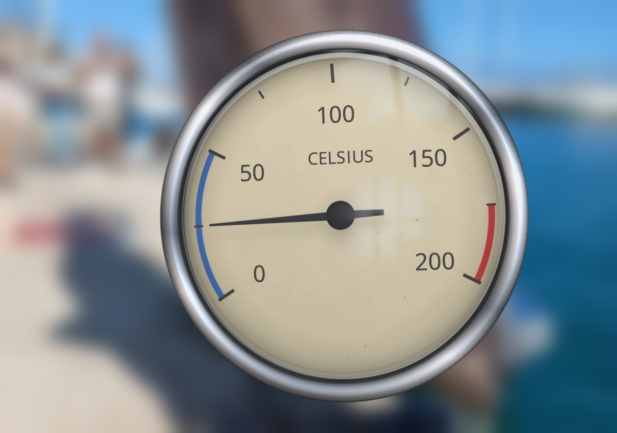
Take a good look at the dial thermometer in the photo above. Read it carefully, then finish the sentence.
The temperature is 25 °C
